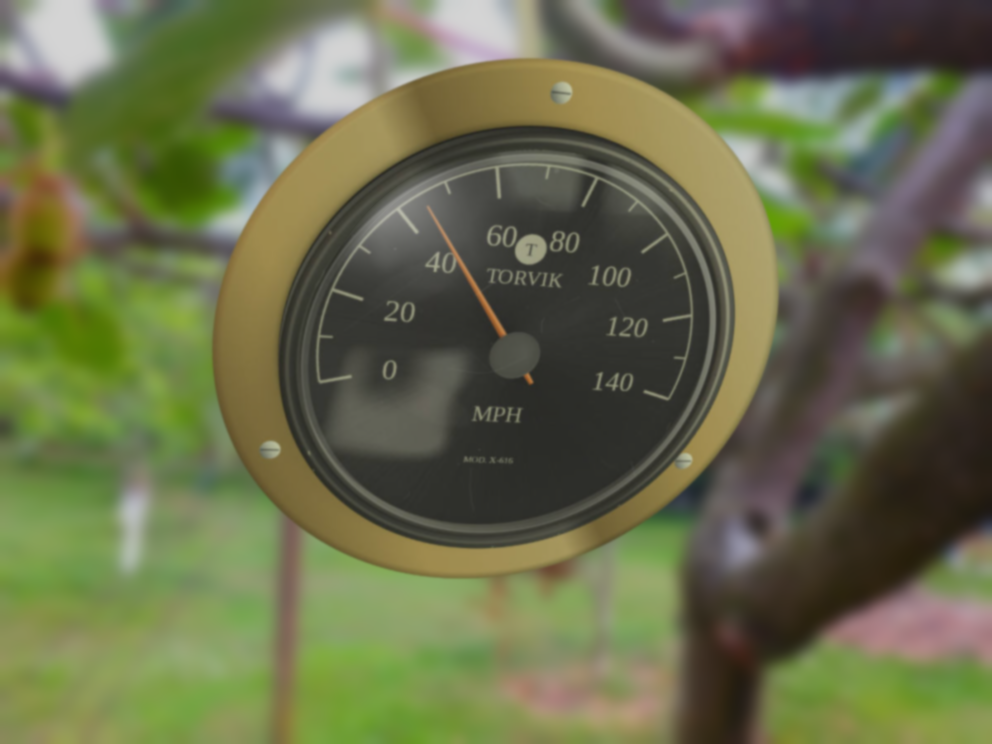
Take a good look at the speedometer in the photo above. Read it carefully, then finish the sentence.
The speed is 45 mph
